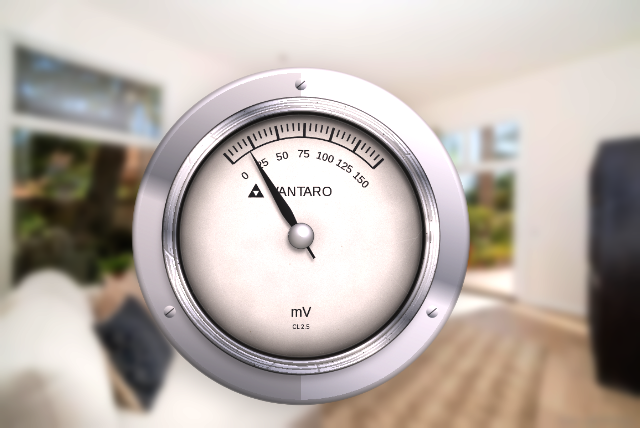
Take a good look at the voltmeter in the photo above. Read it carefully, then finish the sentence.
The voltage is 20 mV
